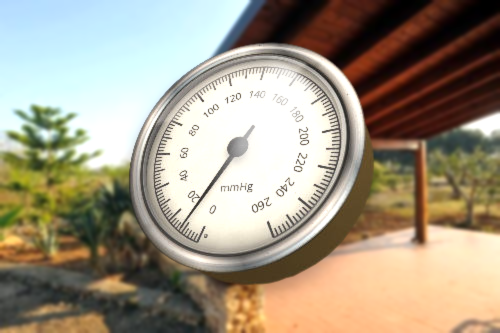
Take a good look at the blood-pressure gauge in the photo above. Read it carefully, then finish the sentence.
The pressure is 10 mmHg
